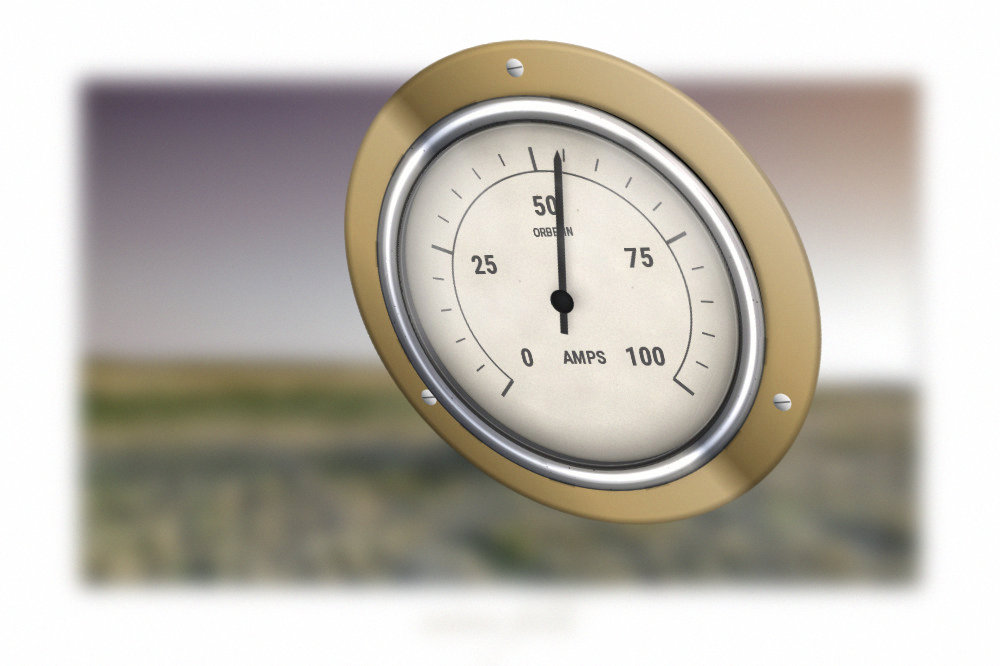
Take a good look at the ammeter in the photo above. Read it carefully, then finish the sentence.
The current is 55 A
